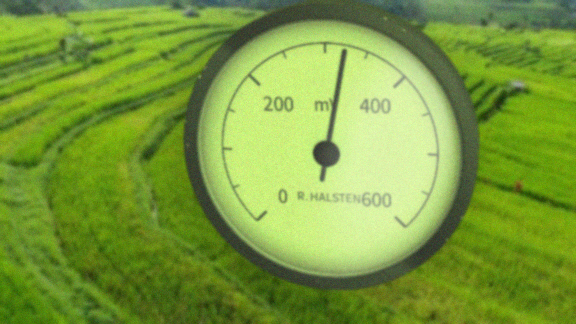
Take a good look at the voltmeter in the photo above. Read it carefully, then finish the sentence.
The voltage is 325 mV
